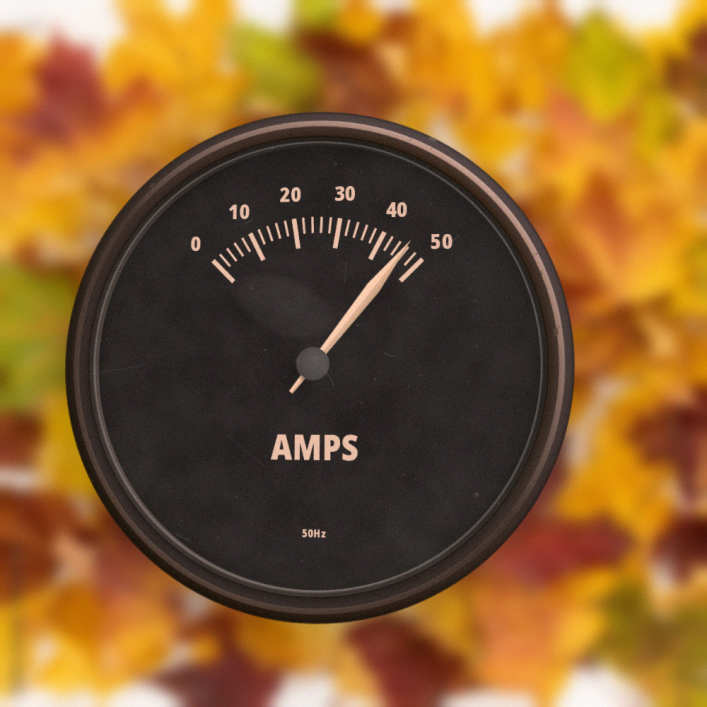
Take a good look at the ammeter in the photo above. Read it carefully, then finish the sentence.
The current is 46 A
